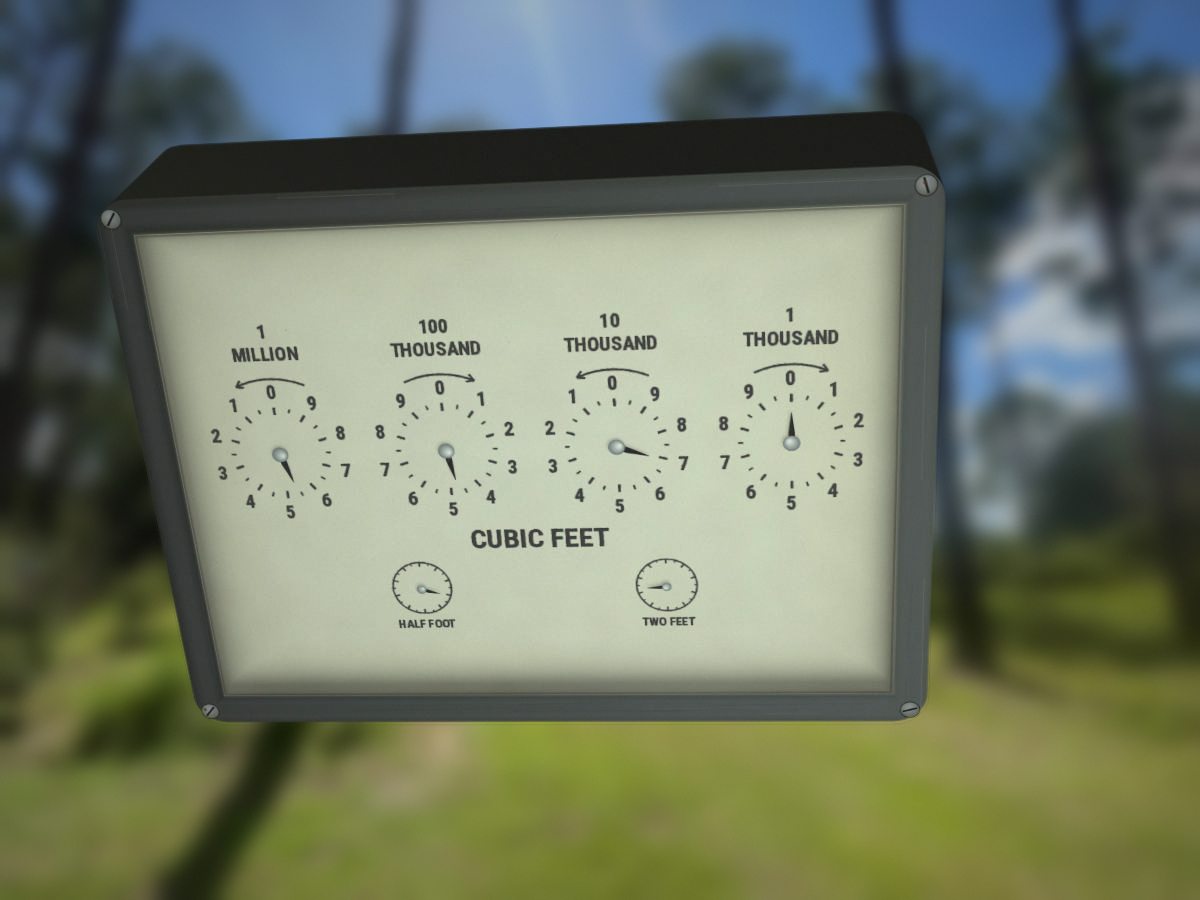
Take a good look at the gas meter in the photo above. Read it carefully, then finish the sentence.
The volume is 547000 ft³
